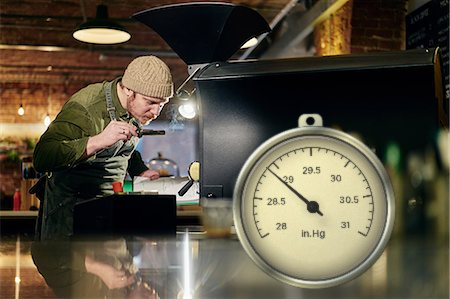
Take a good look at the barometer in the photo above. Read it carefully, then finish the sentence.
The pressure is 28.9 inHg
